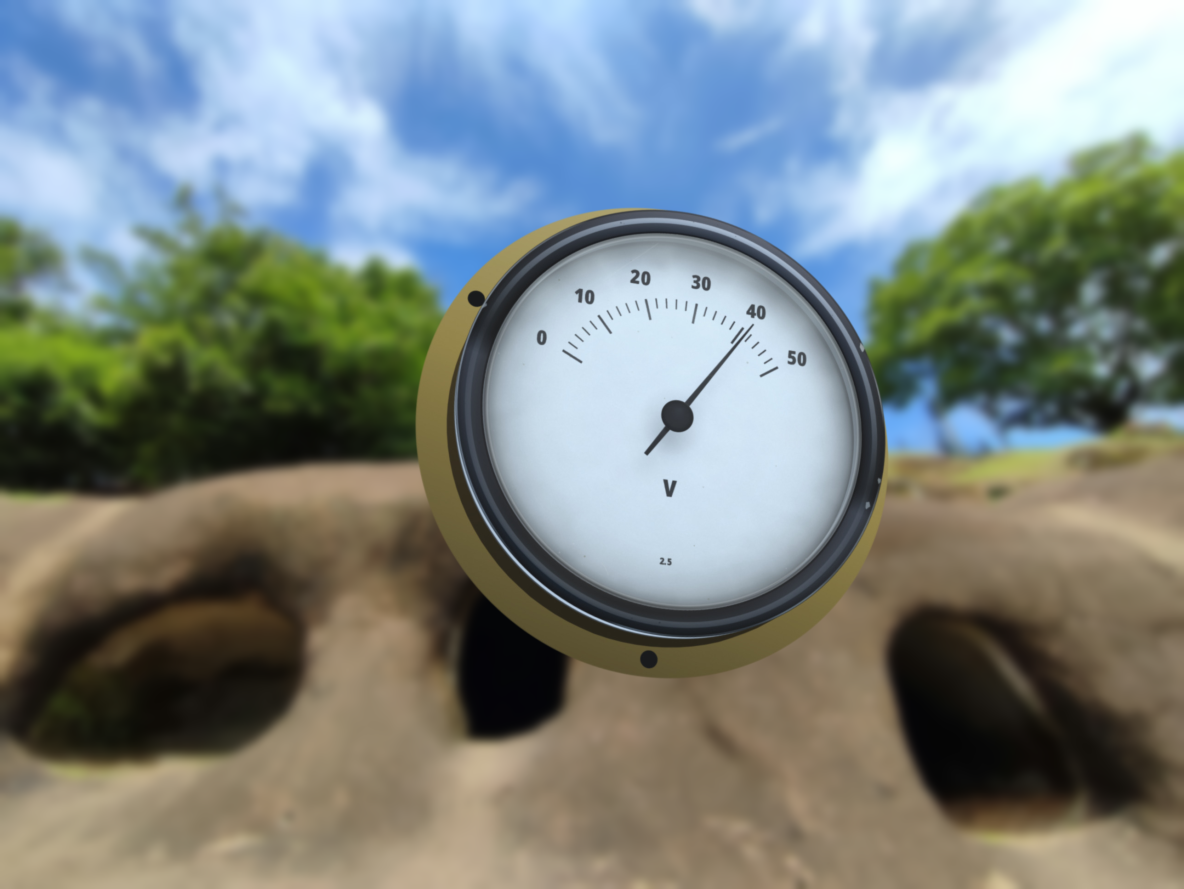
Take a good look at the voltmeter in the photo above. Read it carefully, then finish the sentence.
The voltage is 41 V
